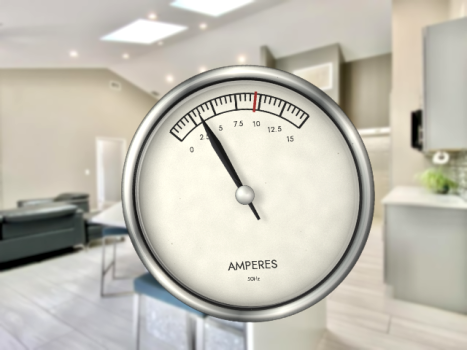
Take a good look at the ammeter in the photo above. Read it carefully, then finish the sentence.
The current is 3.5 A
